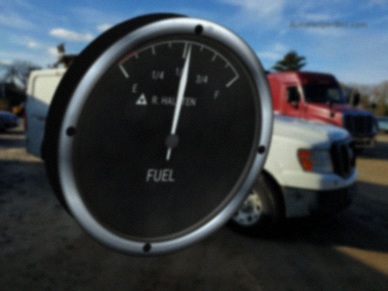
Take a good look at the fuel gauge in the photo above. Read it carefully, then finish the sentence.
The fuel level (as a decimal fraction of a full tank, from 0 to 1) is 0.5
